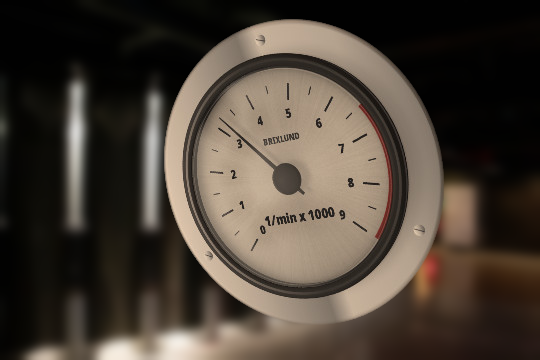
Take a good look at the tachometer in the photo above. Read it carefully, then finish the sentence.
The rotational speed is 3250 rpm
